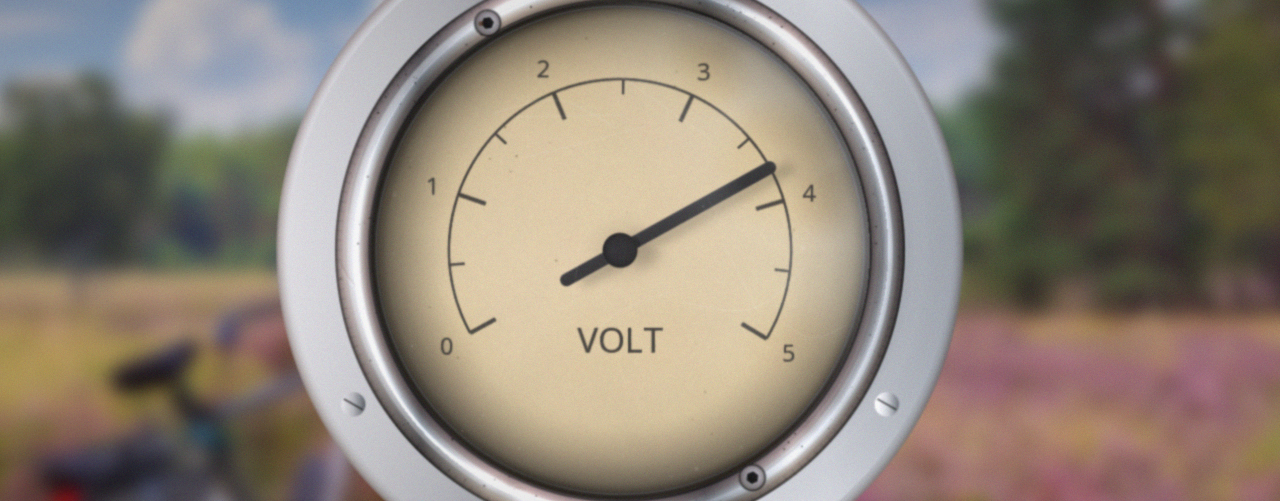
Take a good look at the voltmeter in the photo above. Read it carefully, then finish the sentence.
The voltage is 3.75 V
